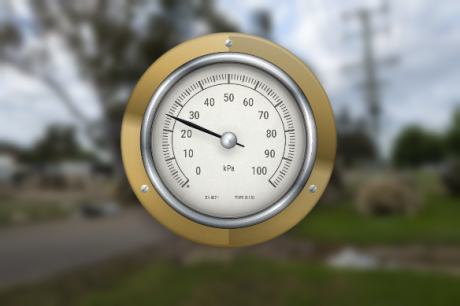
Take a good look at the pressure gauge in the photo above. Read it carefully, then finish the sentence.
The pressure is 25 kPa
